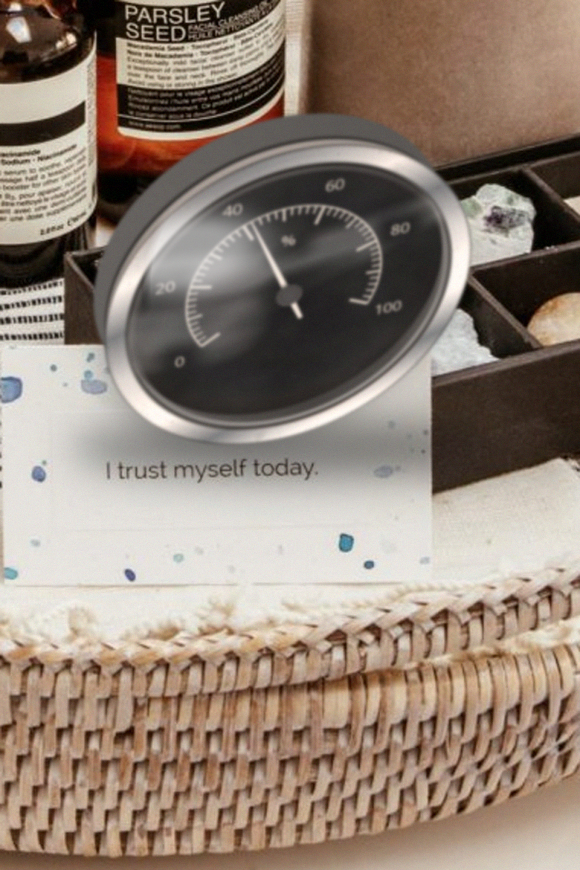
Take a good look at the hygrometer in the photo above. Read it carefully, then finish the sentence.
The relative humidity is 42 %
